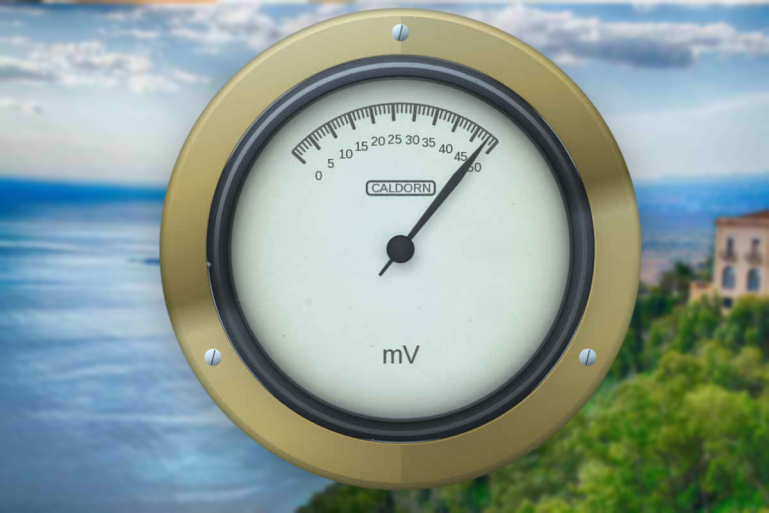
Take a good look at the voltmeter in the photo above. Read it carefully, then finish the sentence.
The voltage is 48 mV
